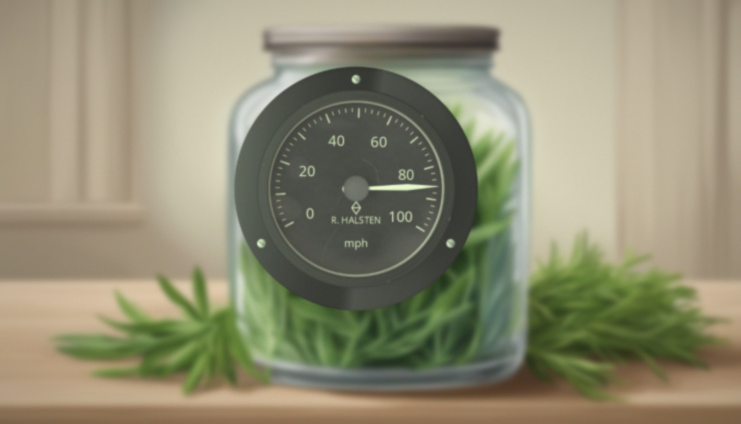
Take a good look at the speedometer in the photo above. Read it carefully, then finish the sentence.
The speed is 86 mph
